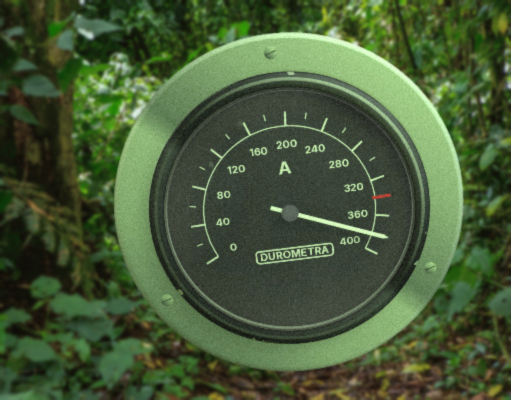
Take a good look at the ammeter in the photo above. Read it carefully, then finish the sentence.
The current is 380 A
